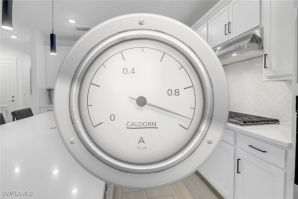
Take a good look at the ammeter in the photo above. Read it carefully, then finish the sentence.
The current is 0.95 A
